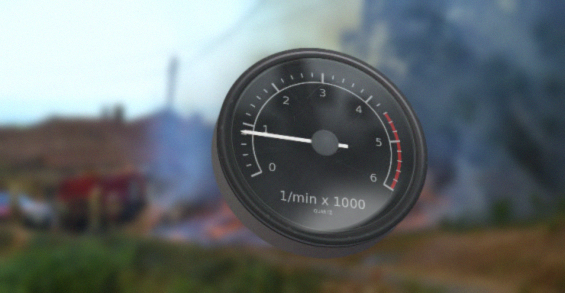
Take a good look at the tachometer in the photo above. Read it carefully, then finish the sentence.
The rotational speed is 800 rpm
